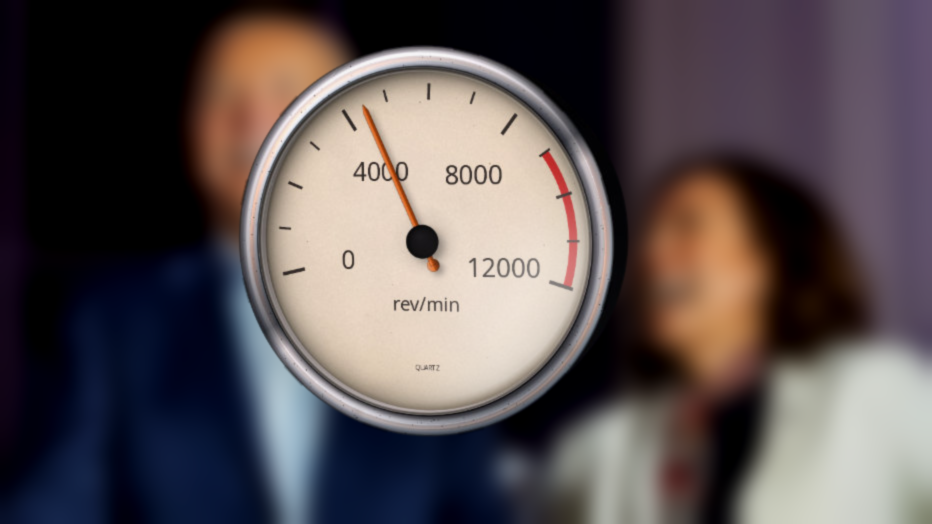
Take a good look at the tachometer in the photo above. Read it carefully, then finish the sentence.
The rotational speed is 4500 rpm
